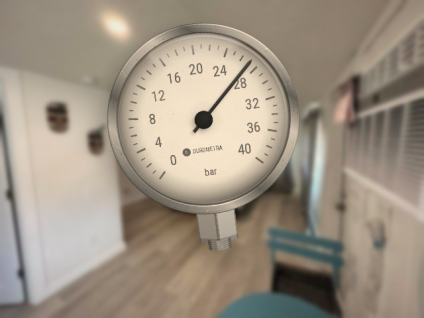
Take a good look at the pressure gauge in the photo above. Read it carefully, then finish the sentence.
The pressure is 27 bar
